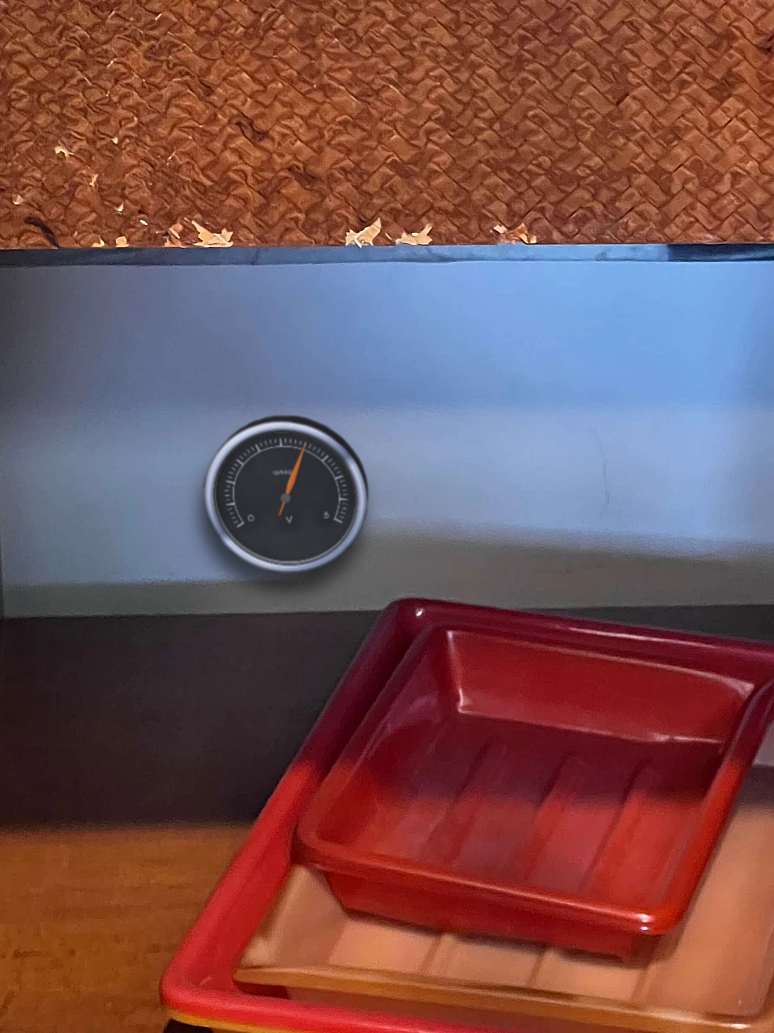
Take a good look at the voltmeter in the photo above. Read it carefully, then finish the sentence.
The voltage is 3 V
